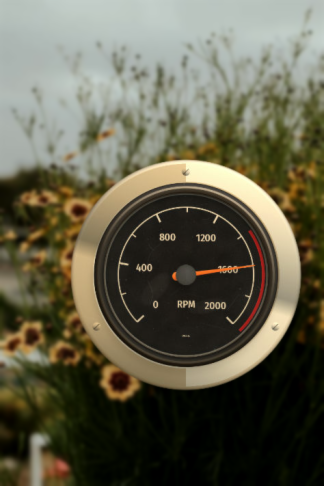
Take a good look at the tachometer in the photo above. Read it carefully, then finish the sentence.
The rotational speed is 1600 rpm
